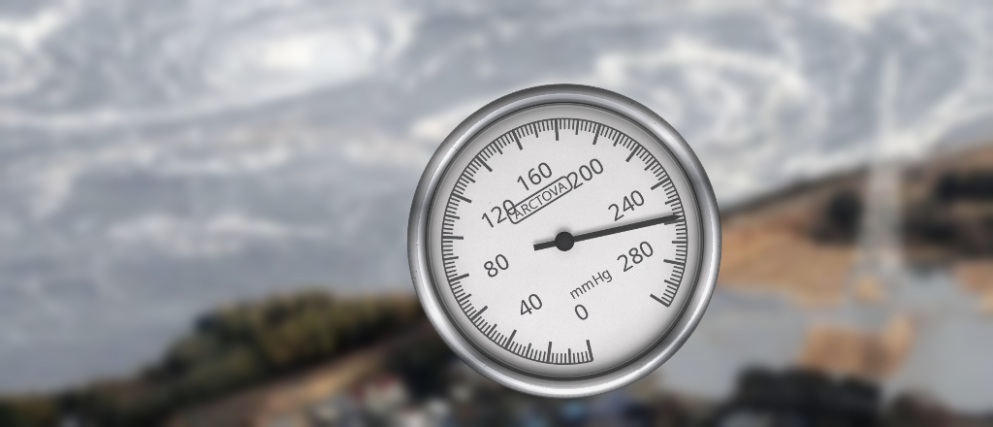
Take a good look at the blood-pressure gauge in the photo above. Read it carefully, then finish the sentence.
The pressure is 258 mmHg
